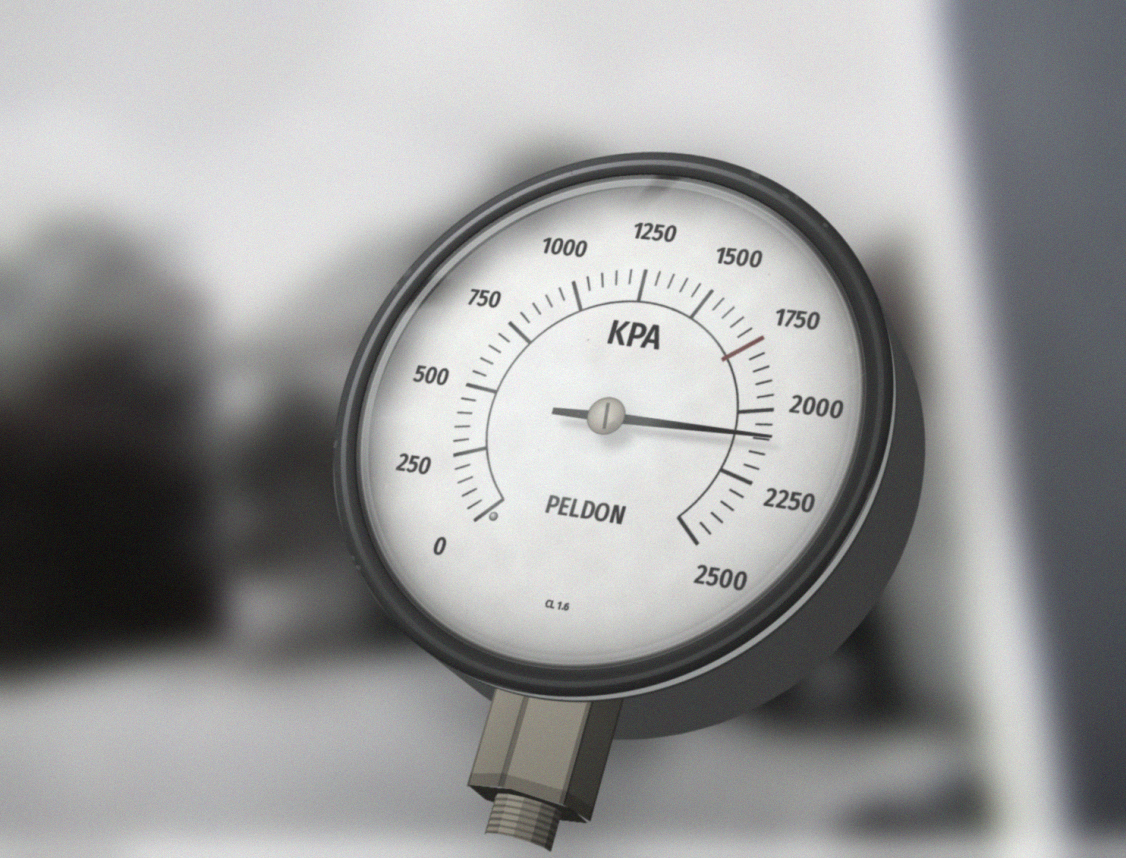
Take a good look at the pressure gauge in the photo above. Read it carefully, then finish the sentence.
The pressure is 2100 kPa
